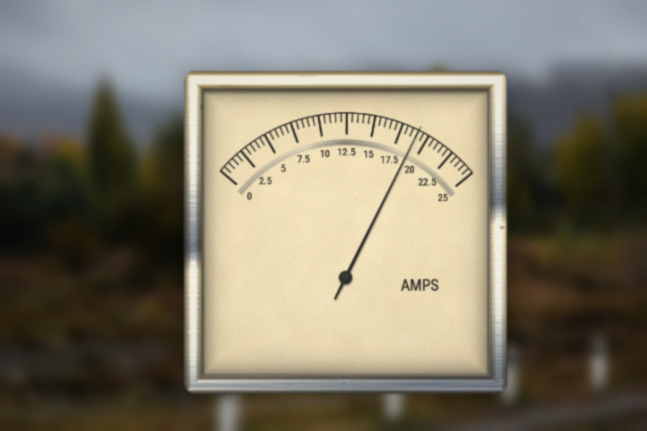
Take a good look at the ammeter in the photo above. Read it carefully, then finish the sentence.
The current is 19 A
